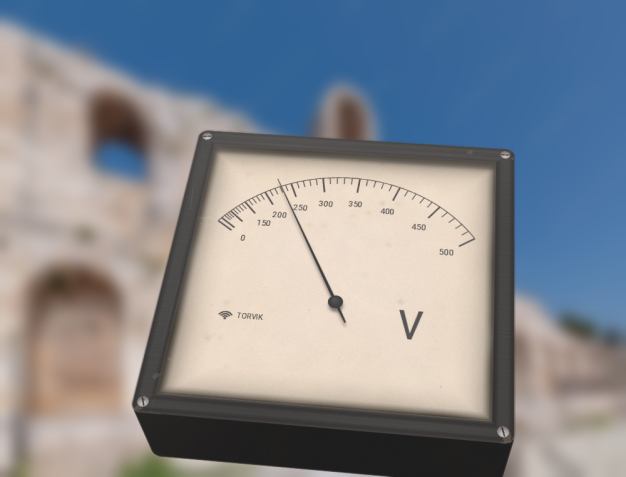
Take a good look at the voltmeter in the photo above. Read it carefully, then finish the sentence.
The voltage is 230 V
